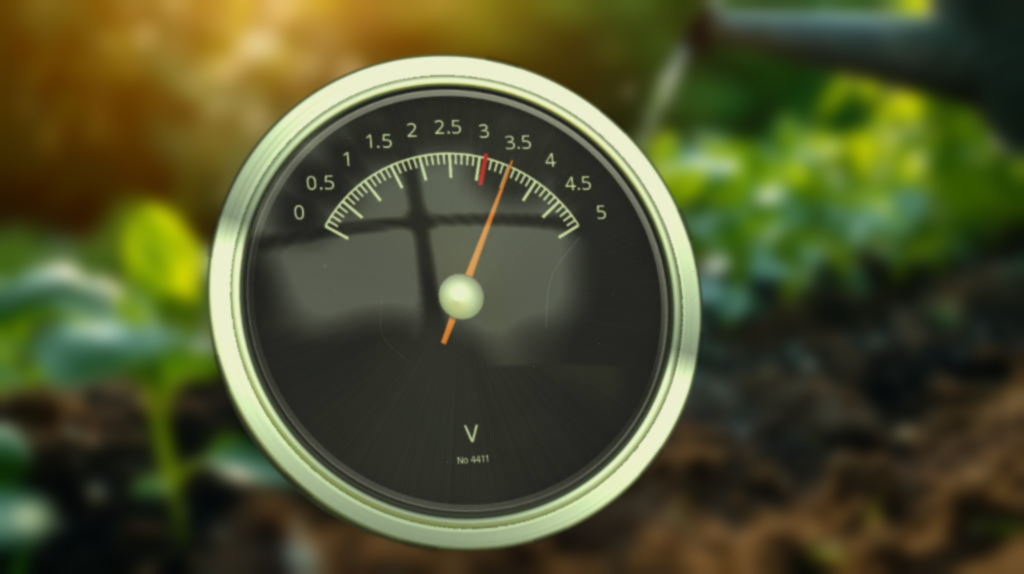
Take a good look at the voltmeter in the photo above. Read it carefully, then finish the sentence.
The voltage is 3.5 V
